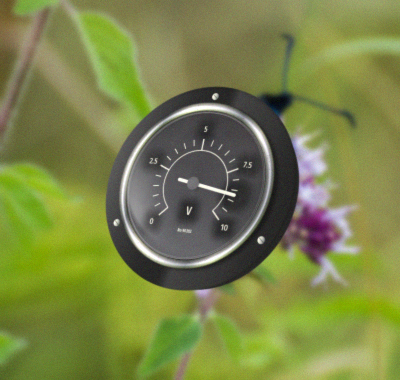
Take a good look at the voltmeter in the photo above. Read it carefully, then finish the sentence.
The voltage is 8.75 V
